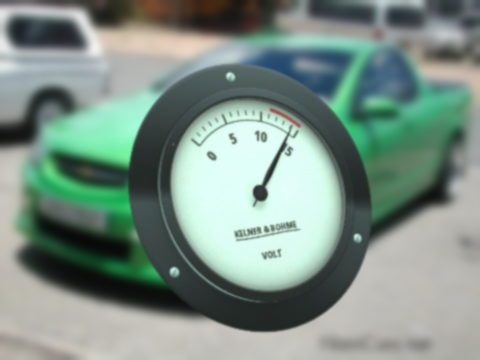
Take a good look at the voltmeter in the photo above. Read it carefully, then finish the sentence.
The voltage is 14 V
